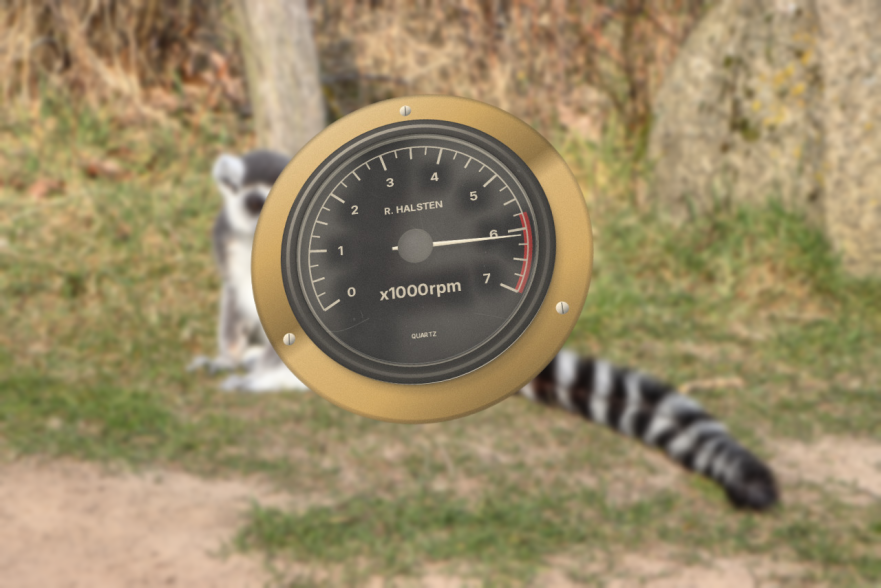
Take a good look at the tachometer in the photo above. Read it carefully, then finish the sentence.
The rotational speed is 6125 rpm
